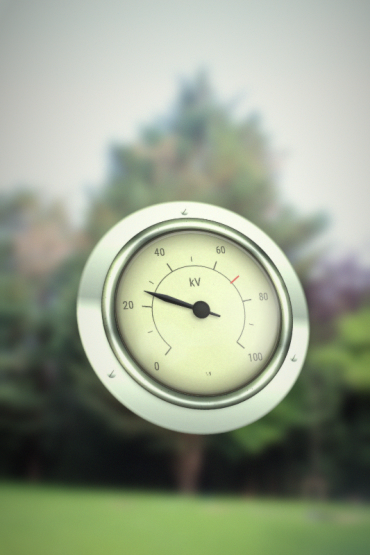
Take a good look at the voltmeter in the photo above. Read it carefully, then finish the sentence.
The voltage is 25 kV
